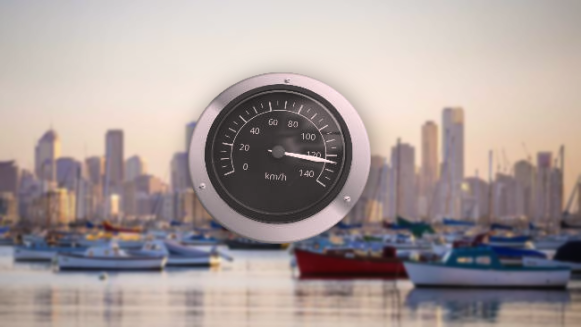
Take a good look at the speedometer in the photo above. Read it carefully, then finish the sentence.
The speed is 125 km/h
